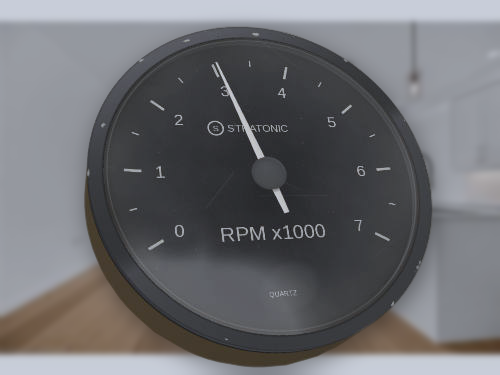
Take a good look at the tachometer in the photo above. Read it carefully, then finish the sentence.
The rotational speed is 3000 rpm
